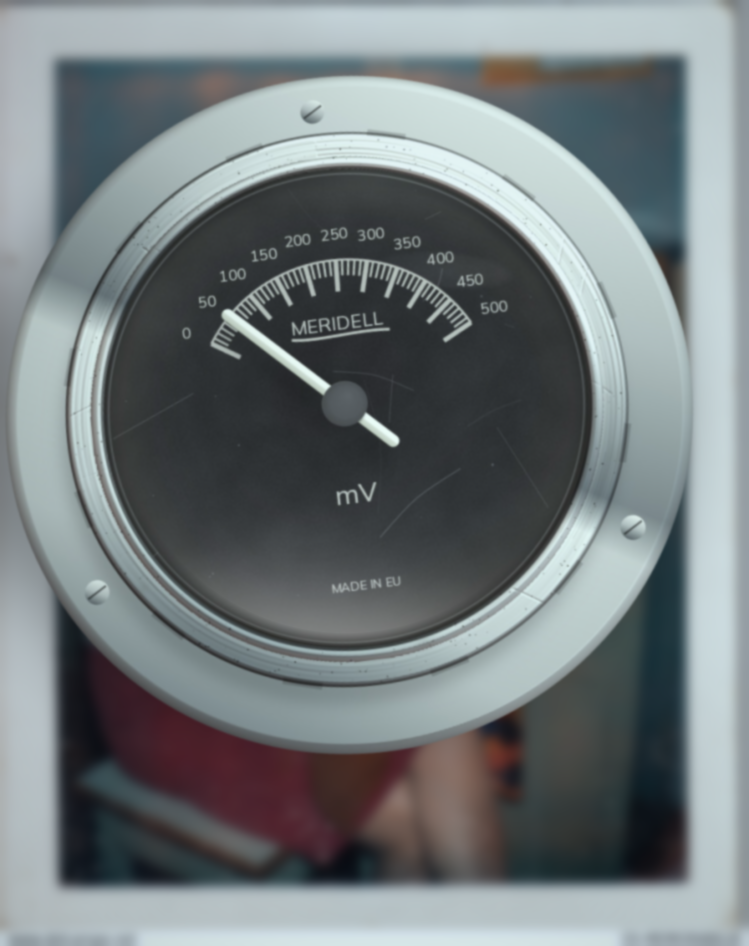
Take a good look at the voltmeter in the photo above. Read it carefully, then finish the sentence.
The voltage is 50 mV
